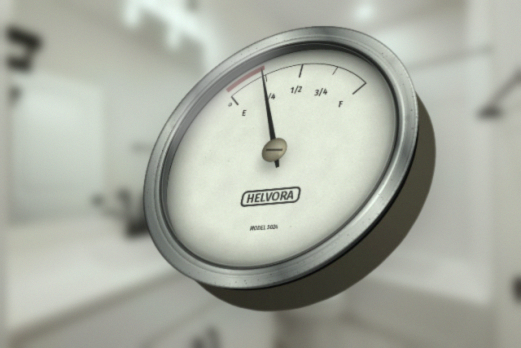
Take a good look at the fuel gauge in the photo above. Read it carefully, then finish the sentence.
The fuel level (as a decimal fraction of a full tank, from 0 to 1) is 0.25
